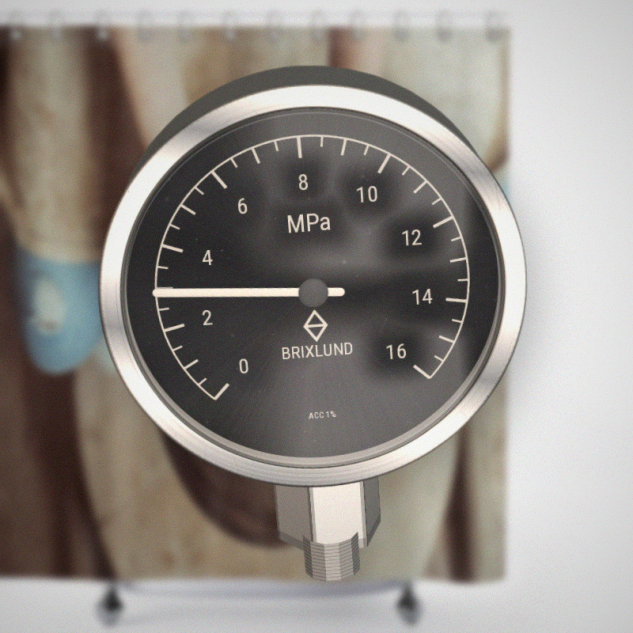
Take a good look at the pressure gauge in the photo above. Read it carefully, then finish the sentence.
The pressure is 3 MPa
